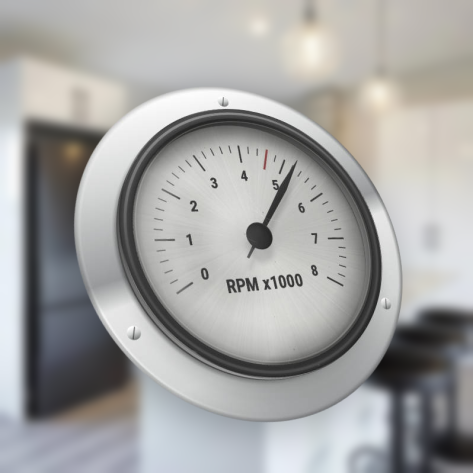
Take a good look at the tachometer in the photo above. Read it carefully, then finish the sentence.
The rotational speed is 5200 rpm
